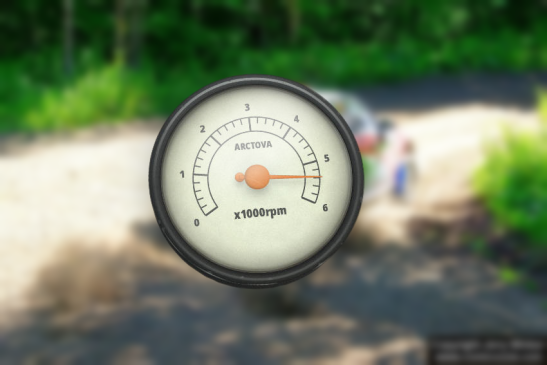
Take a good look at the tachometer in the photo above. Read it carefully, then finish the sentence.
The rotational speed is 5400 rpm
